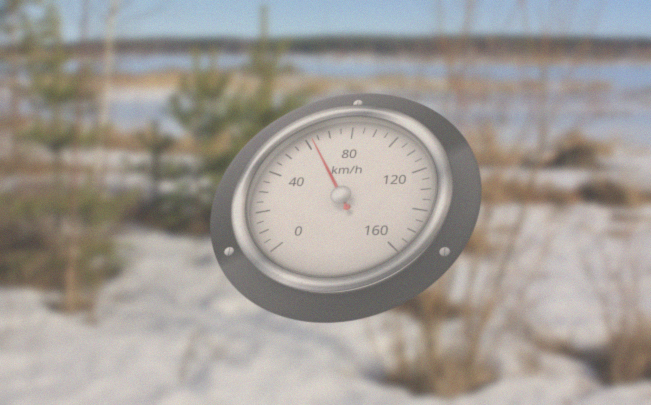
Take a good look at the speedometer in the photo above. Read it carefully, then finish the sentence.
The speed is 62.5 km/h
